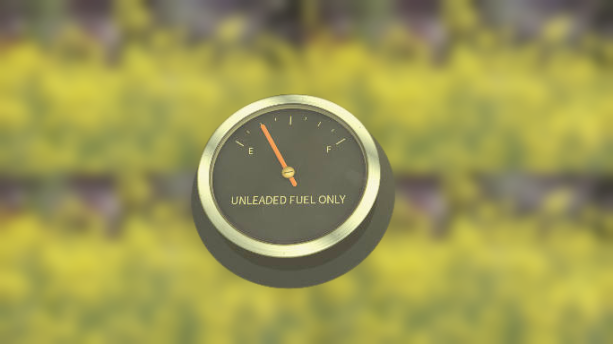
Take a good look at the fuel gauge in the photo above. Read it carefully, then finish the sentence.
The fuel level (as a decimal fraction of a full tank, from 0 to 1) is 0.25
